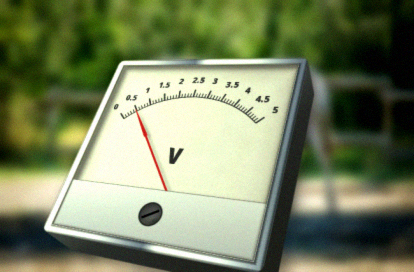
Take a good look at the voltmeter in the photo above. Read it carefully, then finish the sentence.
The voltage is 0.5 V
